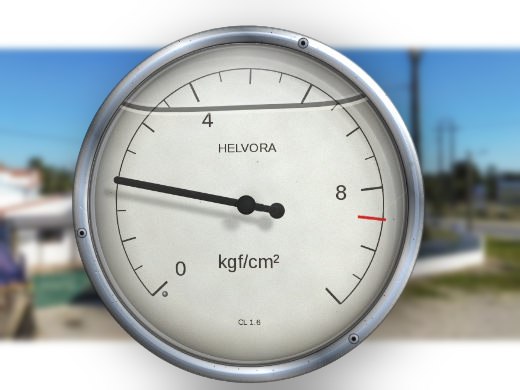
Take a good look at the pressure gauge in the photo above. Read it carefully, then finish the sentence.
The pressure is 2 kg/cm²
